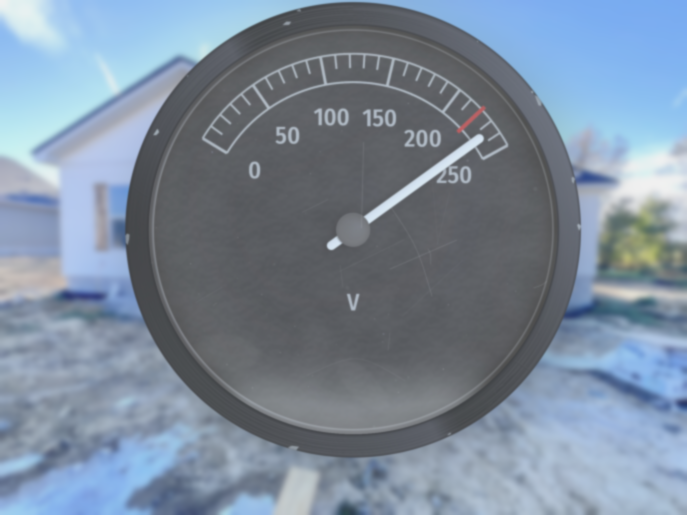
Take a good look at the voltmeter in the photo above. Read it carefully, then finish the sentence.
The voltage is 235 V
